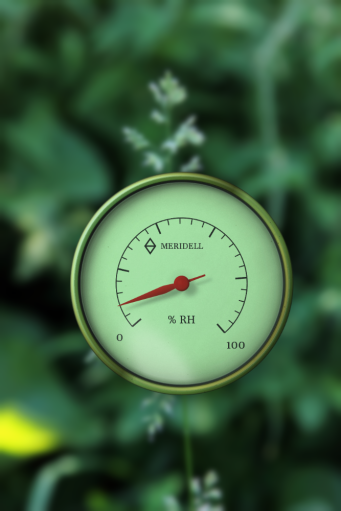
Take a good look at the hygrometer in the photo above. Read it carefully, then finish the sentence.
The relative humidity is 8 %
